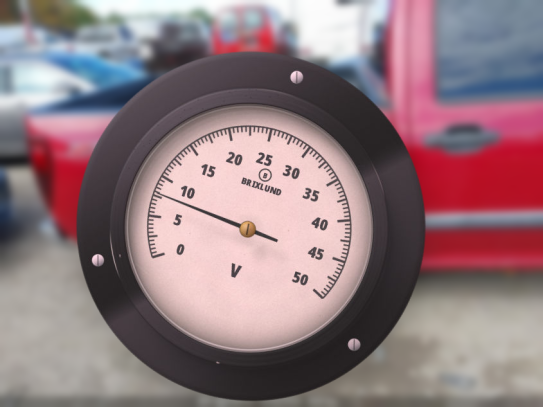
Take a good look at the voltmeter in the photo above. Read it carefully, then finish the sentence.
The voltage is 8 V
